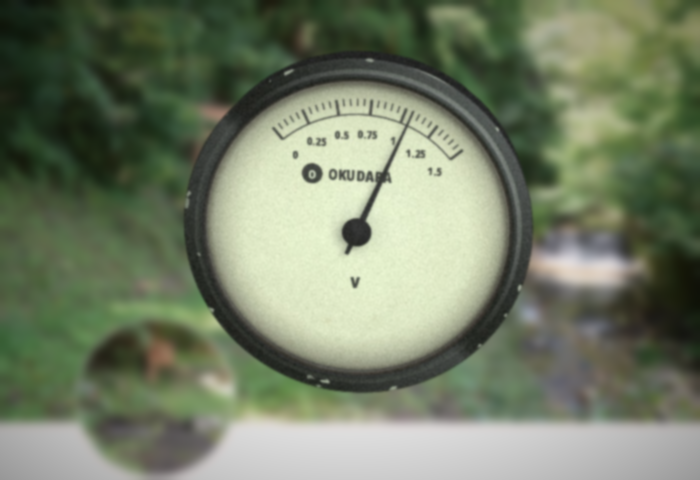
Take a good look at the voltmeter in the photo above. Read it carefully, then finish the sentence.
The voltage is 1.05 V
